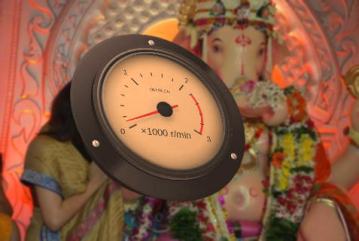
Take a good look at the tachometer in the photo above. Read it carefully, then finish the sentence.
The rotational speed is 100 rpm
